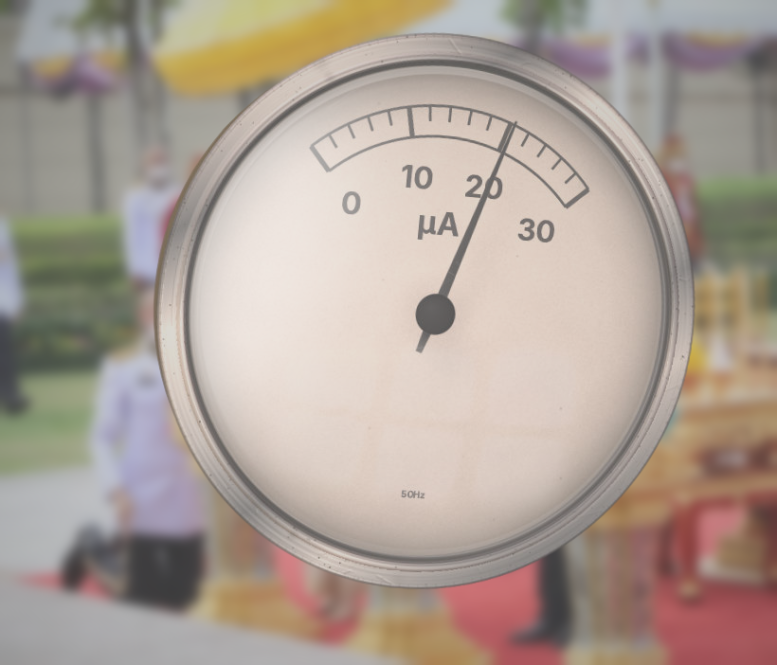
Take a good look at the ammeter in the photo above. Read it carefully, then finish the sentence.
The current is 20 µA
